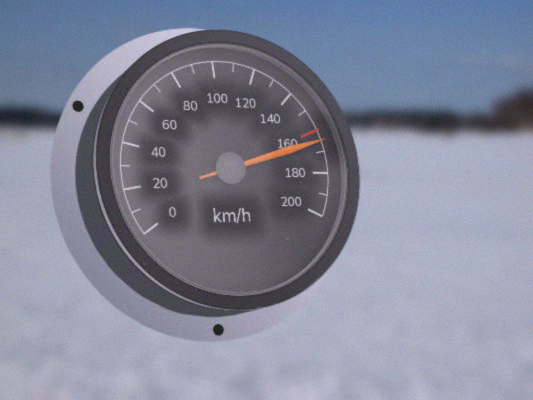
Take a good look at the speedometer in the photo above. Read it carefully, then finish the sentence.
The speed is 165 km/h
